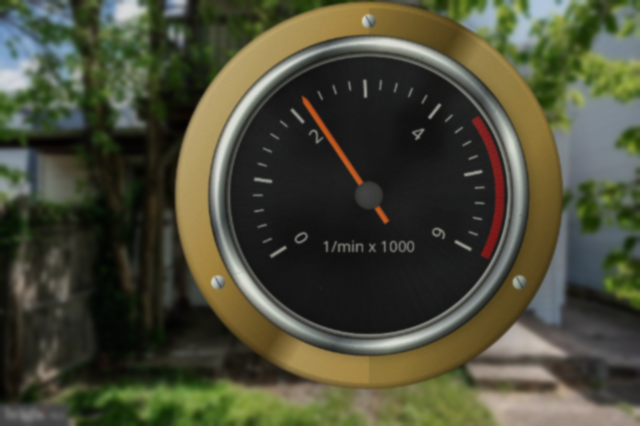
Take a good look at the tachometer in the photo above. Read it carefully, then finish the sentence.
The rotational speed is 2200 rpm
